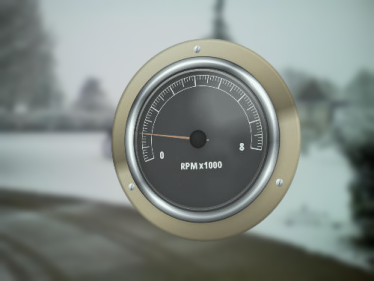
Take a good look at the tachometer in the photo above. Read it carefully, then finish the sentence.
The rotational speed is 1000 rpm
